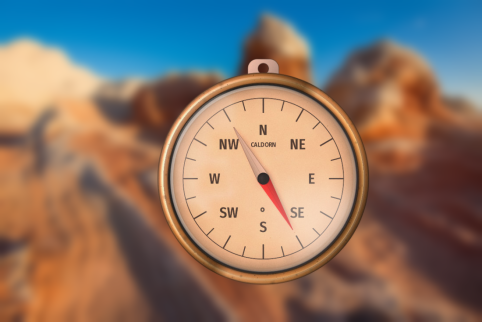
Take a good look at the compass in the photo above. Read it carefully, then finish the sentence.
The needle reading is 150 °
